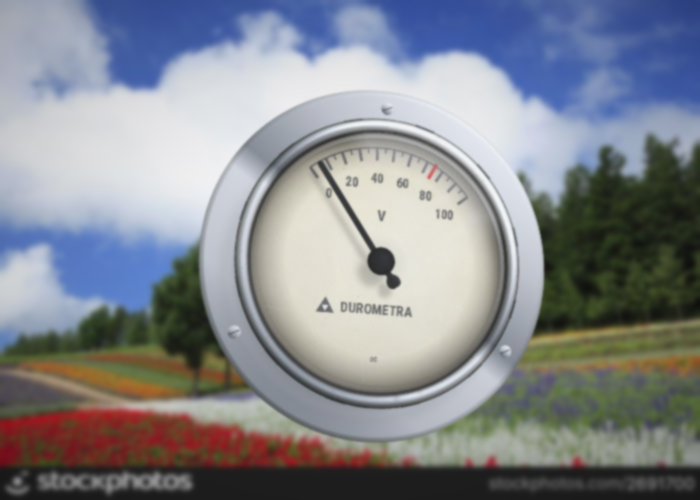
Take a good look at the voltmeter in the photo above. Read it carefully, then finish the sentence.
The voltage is 5 V
